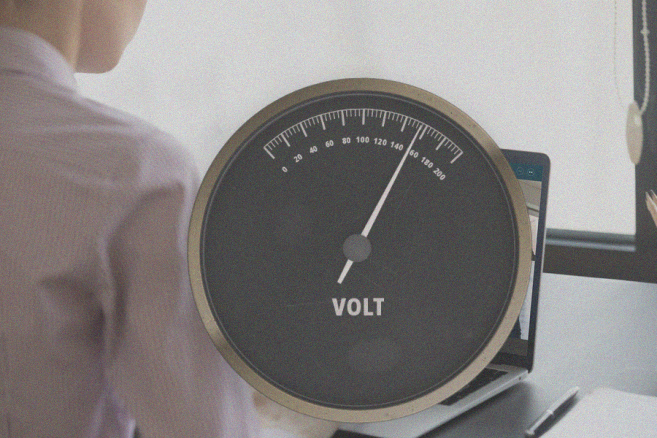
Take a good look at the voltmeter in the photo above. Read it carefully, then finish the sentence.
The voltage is 156 V
